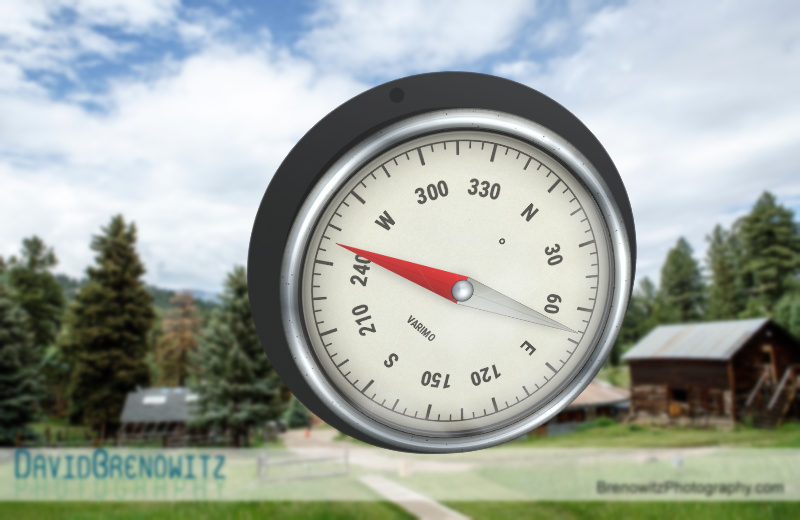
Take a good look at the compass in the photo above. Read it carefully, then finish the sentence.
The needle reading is 250 °
